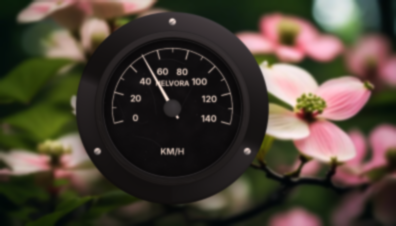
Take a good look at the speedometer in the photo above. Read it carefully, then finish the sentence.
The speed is 50 km/h
